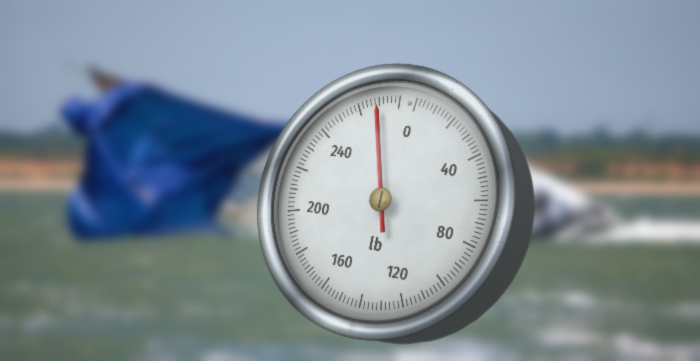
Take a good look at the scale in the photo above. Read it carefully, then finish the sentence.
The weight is 270 lb
